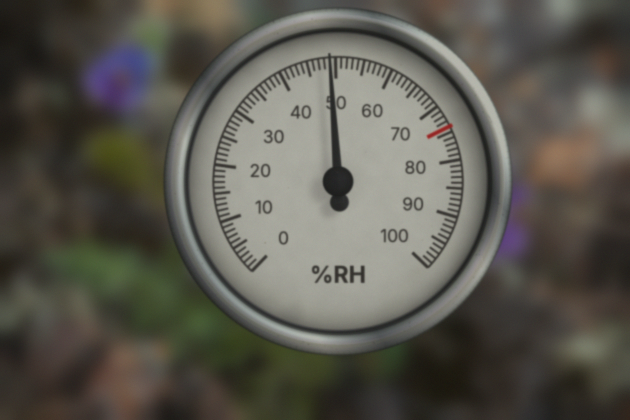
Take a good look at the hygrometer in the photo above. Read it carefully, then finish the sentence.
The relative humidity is 49 %
